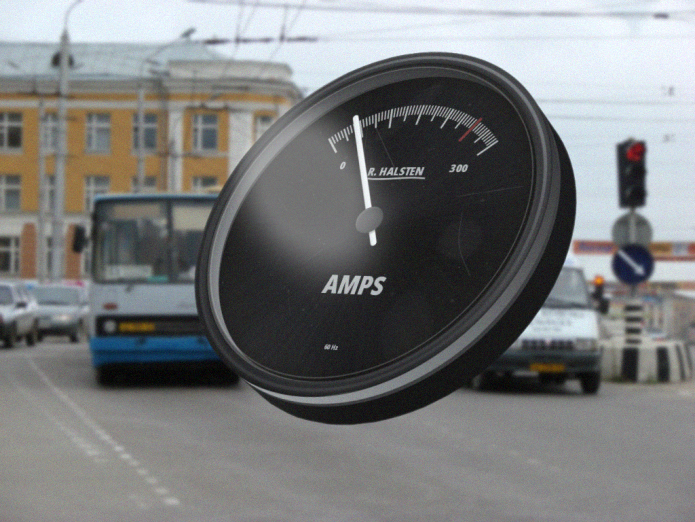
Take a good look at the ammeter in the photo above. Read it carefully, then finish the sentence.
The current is 50 A
